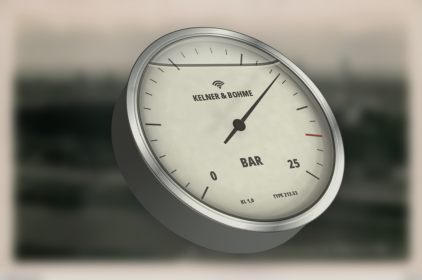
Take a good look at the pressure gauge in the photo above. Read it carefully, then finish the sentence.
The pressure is 17.5 bar
